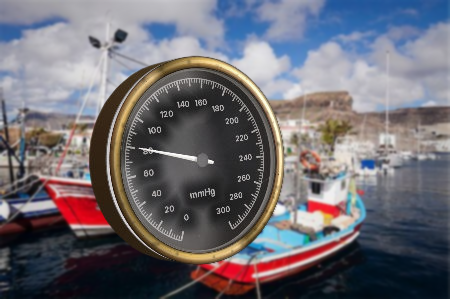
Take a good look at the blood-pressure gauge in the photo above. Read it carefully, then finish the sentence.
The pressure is 80 mmHg
